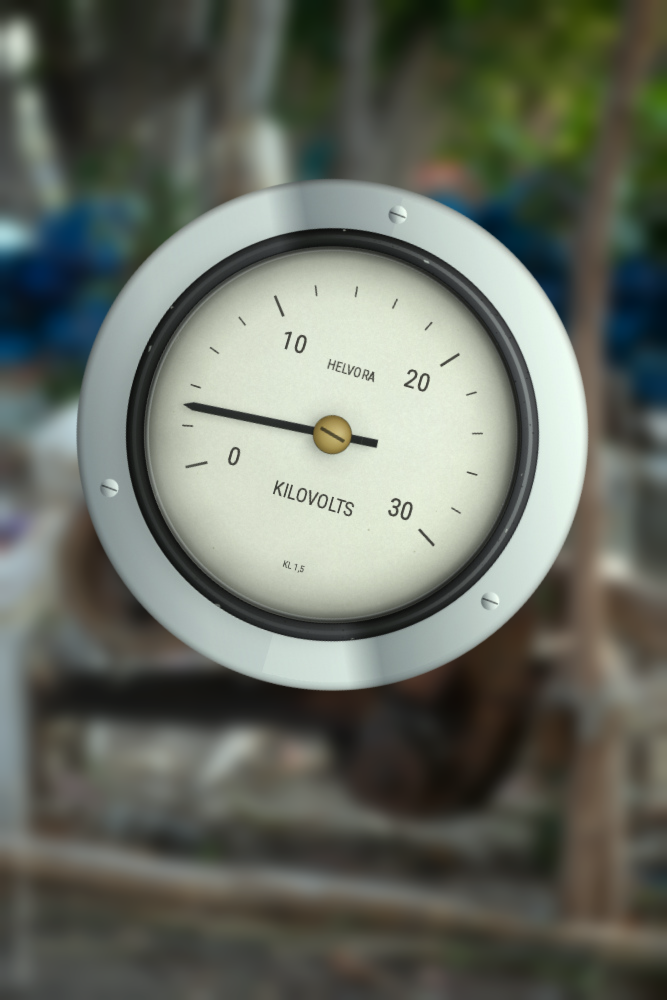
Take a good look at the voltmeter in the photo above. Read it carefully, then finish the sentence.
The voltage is 3 kV
